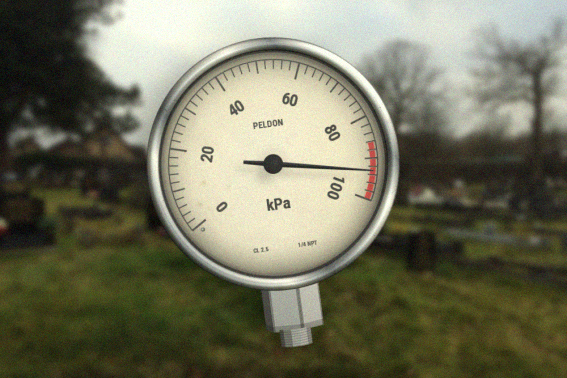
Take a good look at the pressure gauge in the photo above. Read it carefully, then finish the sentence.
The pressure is 93 kPa
